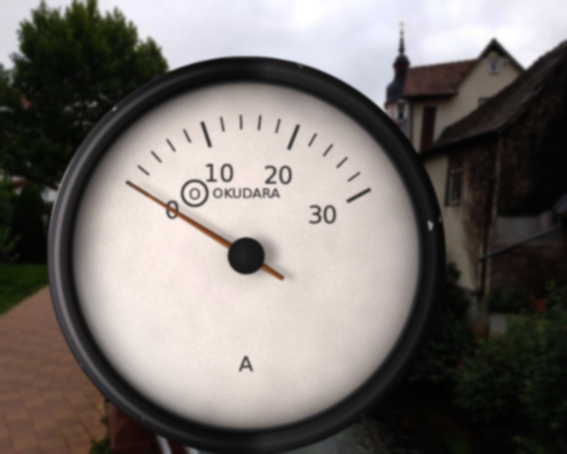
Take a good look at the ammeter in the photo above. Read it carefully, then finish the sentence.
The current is 0 A
